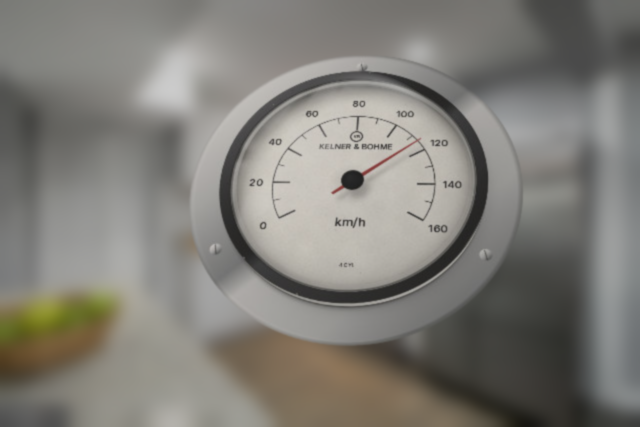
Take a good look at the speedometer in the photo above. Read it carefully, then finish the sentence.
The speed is 115 km/h
